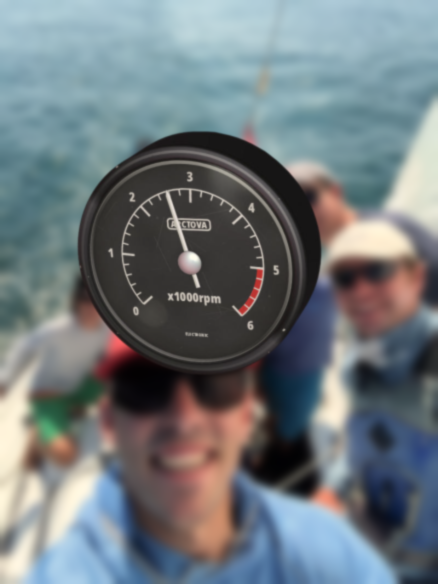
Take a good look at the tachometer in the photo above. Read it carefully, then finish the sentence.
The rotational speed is 2600 rpm
